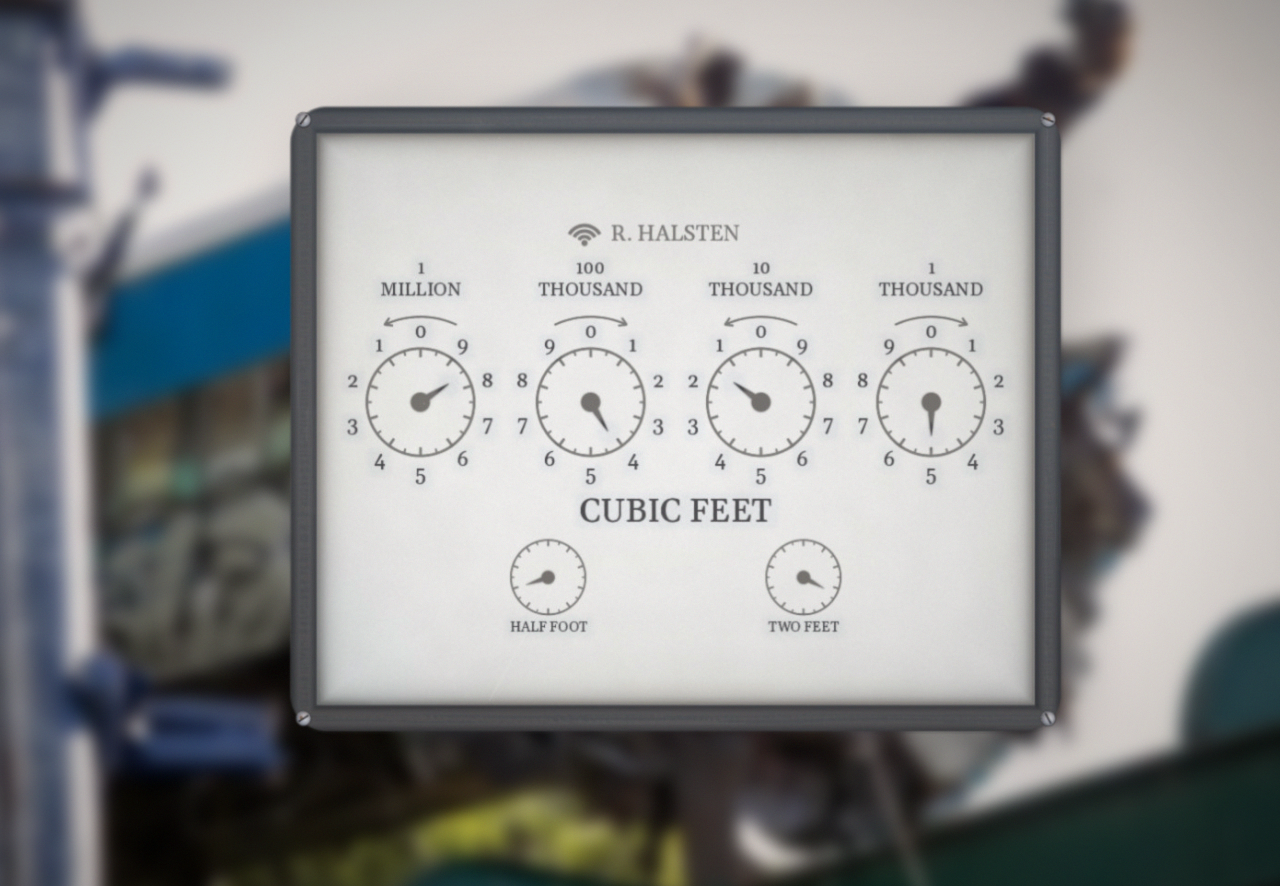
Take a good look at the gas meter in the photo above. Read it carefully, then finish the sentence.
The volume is 841500 ft³
